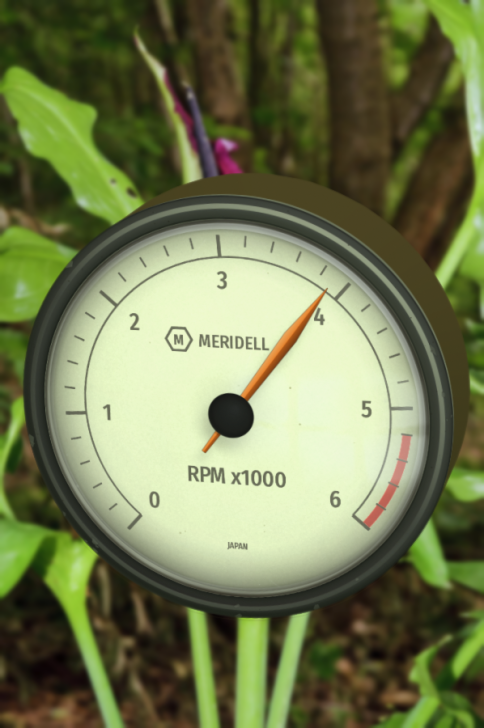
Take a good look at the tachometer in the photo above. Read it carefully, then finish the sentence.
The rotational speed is 3900 rpm
